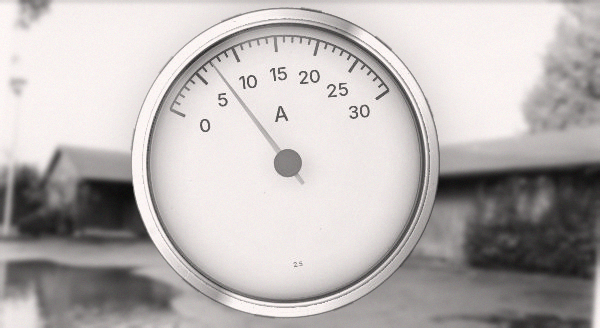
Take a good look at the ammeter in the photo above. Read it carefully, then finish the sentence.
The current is 7 A
